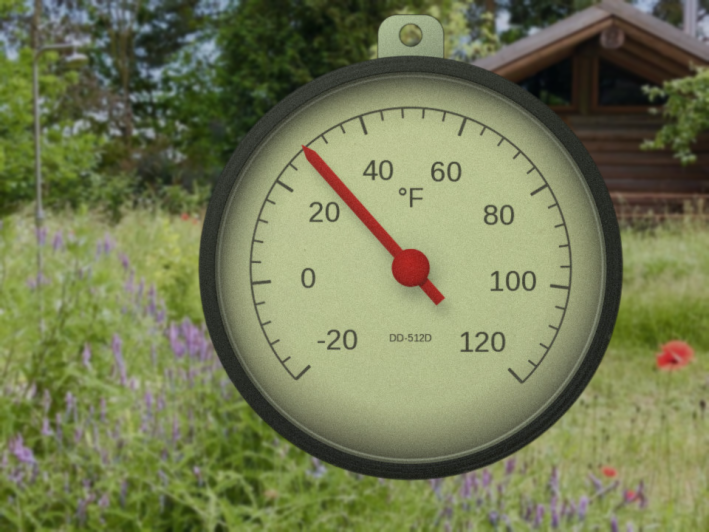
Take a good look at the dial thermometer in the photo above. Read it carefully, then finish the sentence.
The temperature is 28 °F
